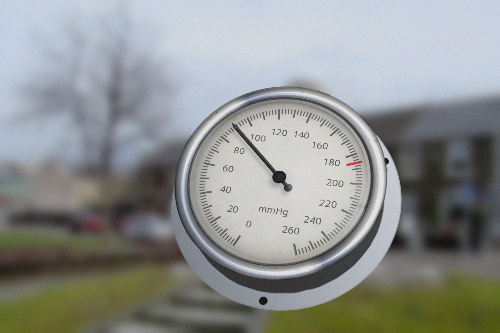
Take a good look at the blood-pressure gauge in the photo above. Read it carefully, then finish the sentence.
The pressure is 90 mmHg
